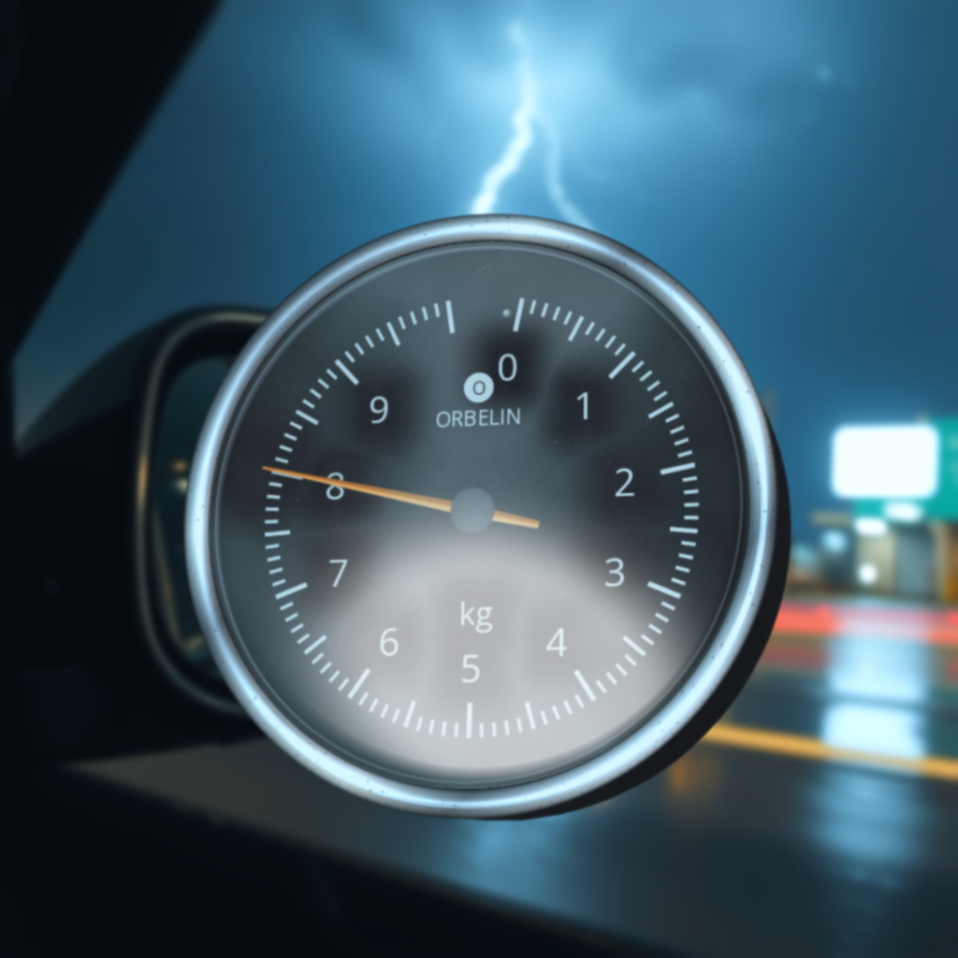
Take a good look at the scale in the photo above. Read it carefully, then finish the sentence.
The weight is 8 kg
